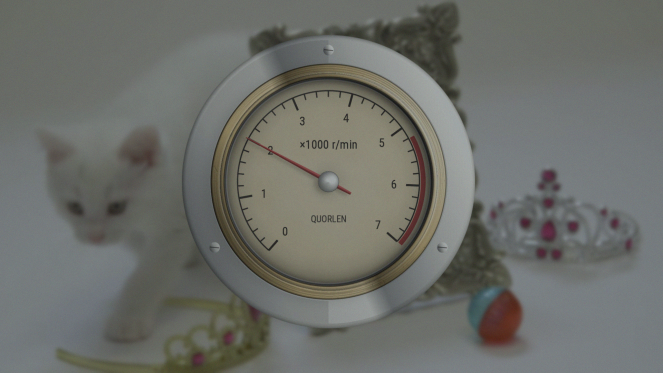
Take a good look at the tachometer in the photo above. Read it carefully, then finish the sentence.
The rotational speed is 2000 rpm
